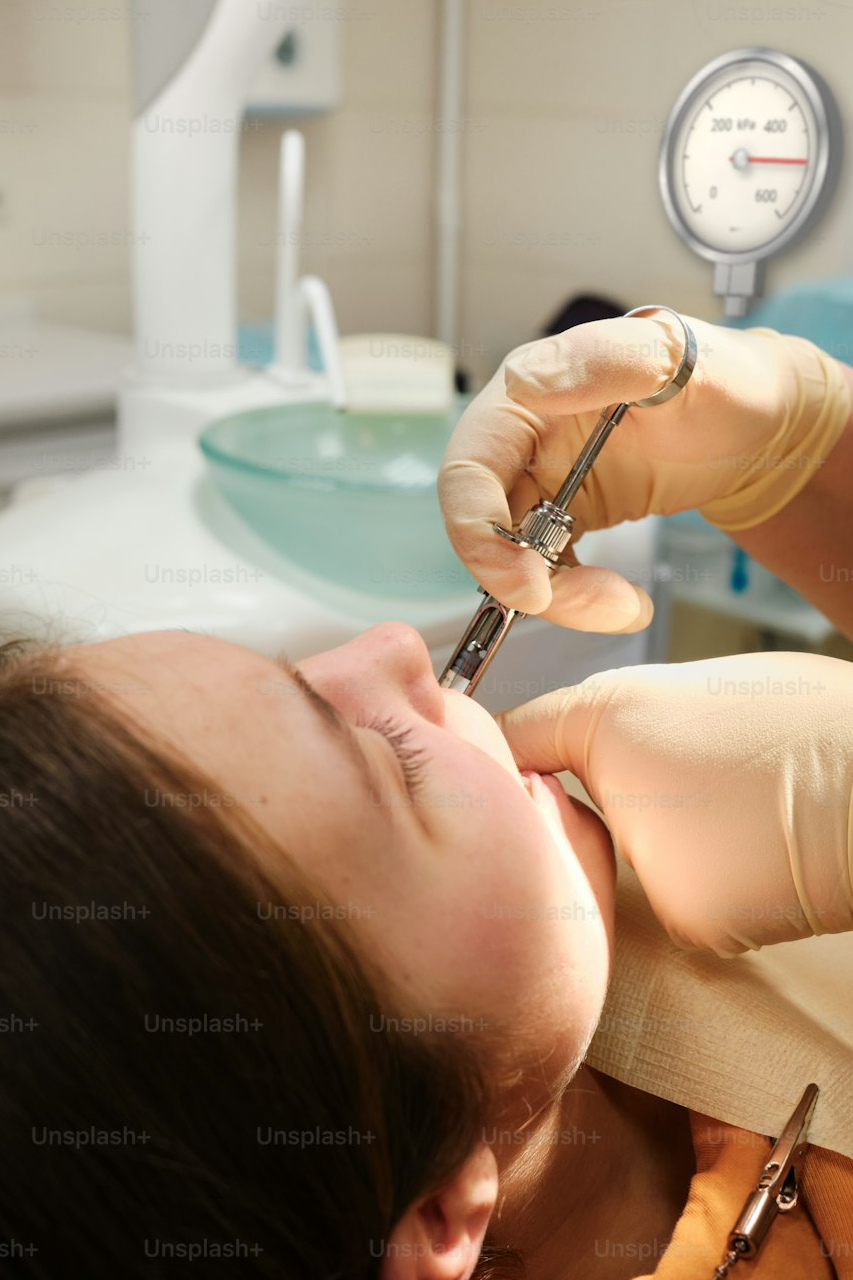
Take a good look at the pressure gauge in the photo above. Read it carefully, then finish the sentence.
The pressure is 500 kPa
